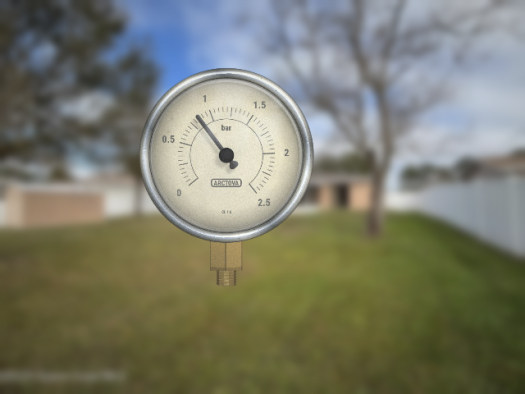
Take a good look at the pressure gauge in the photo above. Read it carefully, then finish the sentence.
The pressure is 0.85 bar
